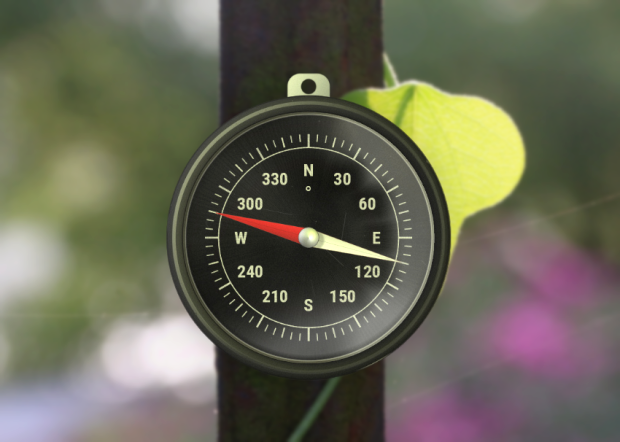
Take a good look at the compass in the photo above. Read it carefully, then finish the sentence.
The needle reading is 285 °
